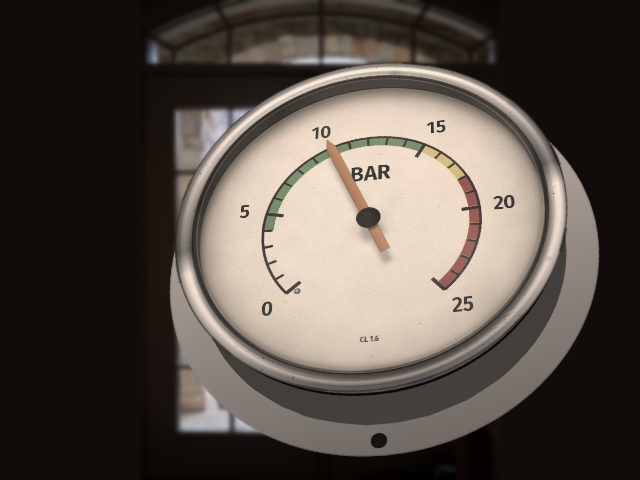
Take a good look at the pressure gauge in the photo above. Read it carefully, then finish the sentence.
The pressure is 10 bar
